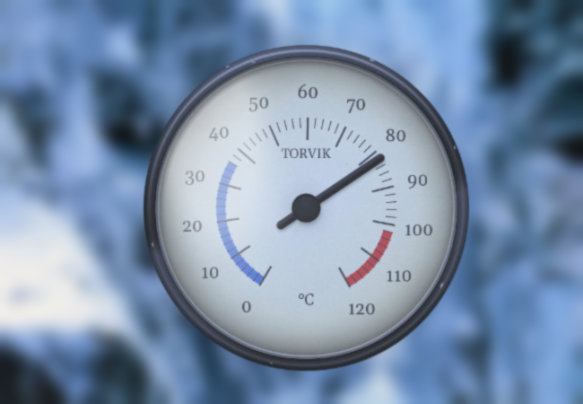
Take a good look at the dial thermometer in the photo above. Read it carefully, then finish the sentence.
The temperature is 82 °C
